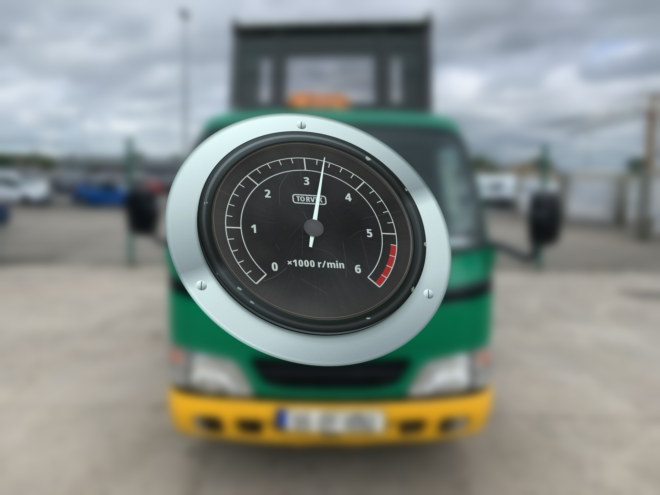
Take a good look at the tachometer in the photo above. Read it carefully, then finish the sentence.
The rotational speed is 3300 rpm
